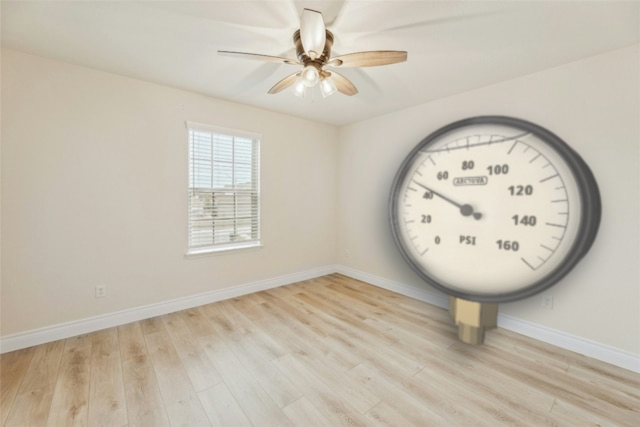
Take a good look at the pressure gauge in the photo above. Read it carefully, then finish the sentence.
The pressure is 45 psi
